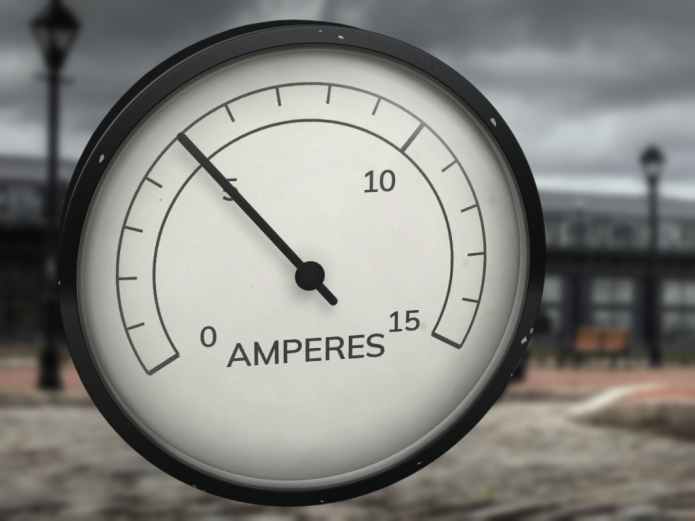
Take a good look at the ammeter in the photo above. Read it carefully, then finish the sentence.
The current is 5 A
